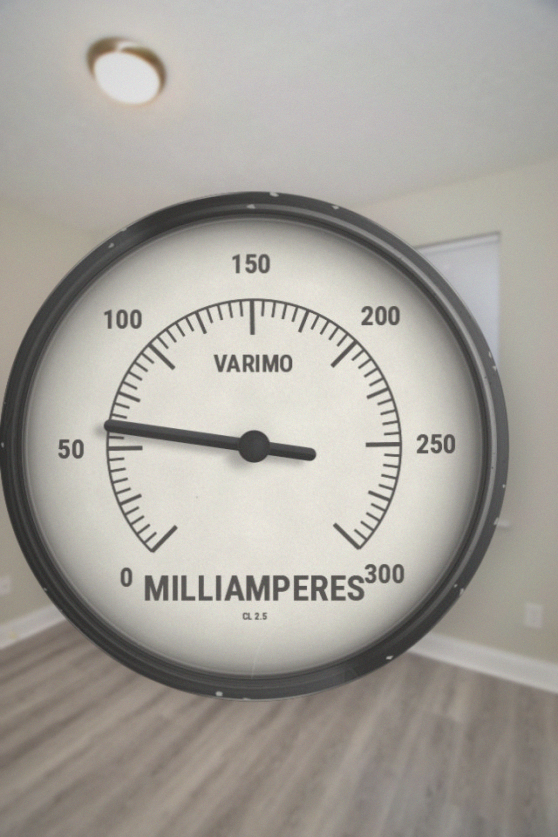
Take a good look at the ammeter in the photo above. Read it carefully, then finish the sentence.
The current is 60 mA
